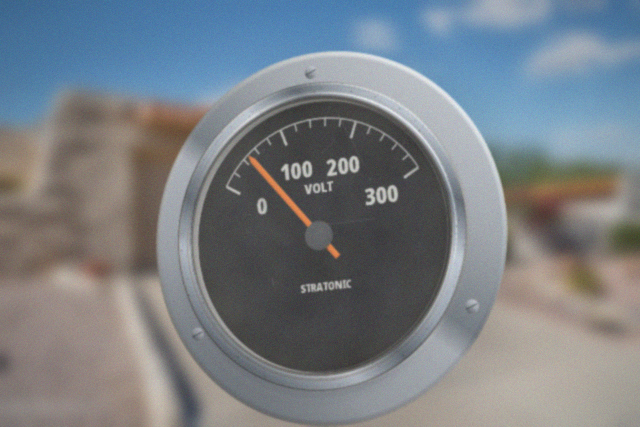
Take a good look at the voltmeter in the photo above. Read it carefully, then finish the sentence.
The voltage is 50 V
